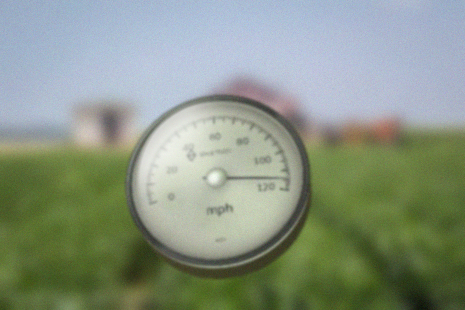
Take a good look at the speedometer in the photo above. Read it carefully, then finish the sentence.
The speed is 115 mph
